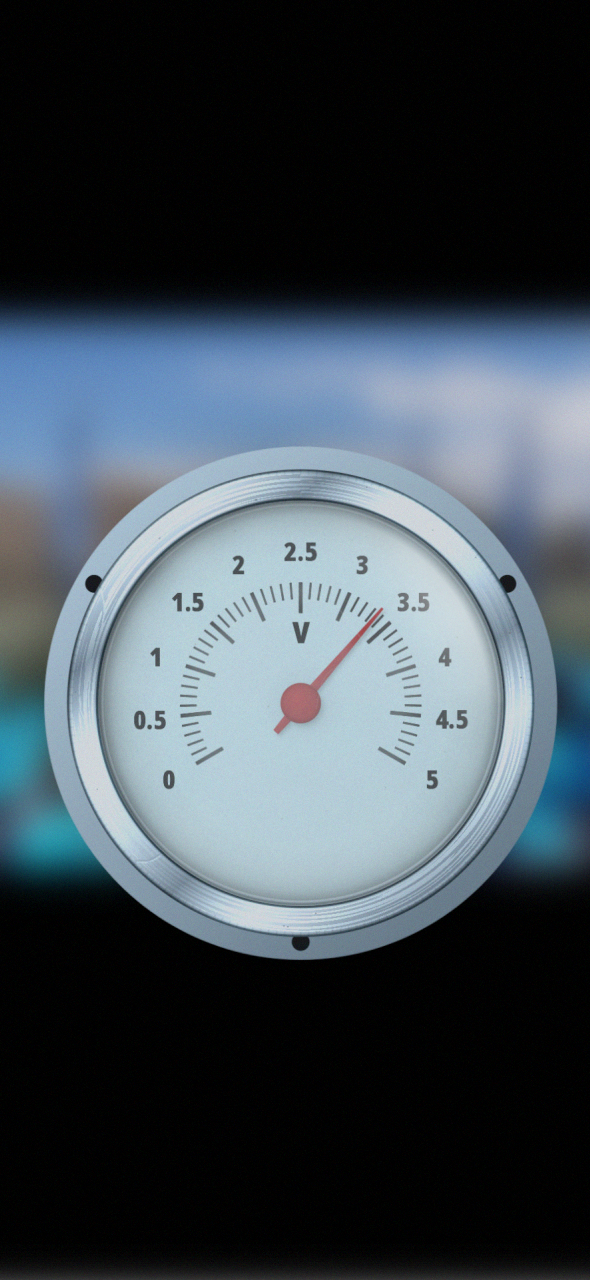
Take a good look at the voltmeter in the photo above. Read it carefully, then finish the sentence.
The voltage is 3.35 V
